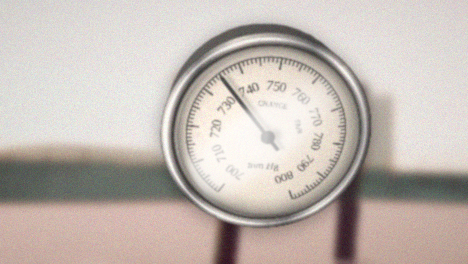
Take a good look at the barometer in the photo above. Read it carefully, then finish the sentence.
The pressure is 735 mmHg
